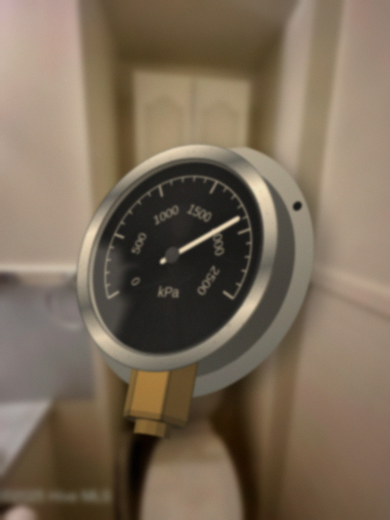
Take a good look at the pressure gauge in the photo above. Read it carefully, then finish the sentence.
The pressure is 1900 kPa
